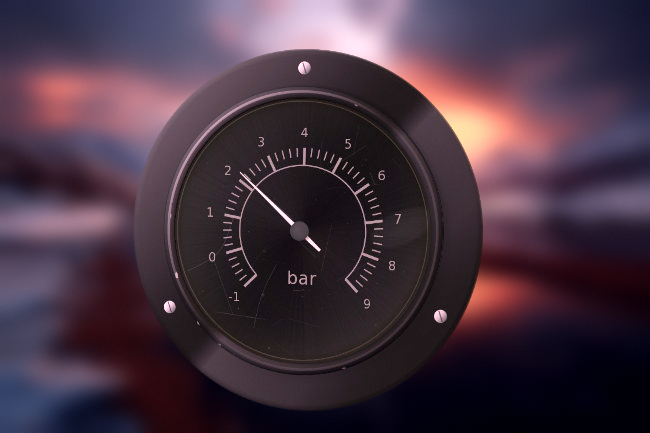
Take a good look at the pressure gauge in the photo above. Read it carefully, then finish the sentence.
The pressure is 2.2 bar
